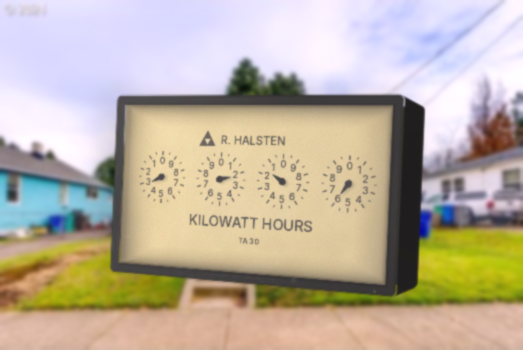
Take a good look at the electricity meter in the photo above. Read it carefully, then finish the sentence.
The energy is 3216 kWh
